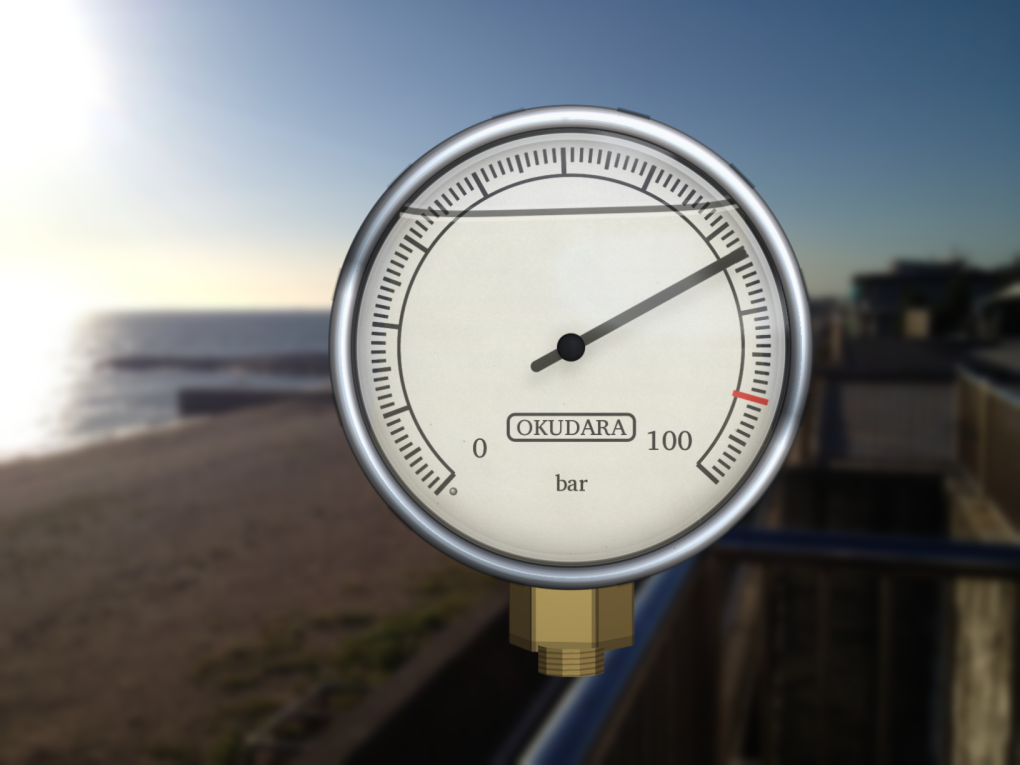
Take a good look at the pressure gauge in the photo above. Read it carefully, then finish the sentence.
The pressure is 73.5 bar
